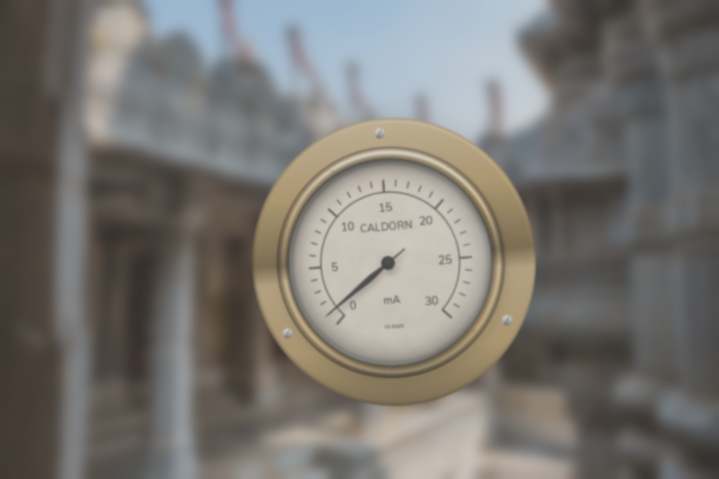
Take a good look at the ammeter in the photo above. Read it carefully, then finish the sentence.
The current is 1 mA
